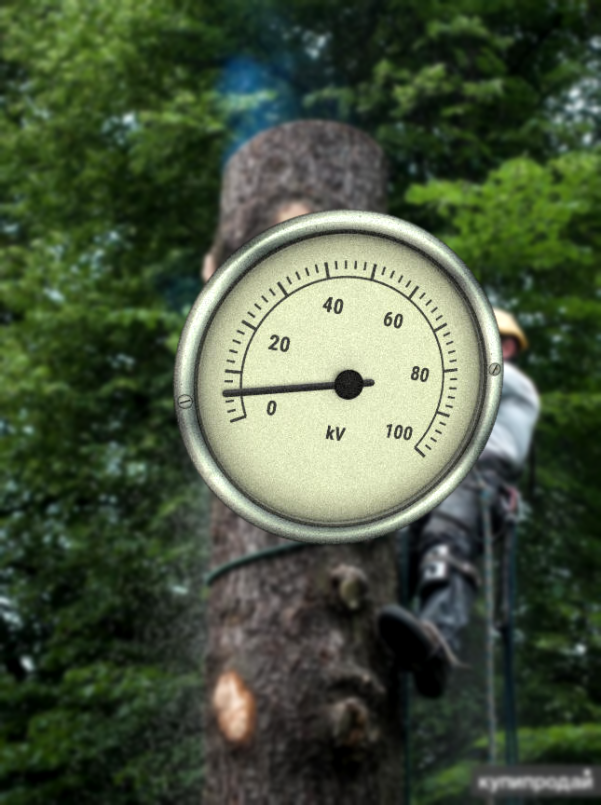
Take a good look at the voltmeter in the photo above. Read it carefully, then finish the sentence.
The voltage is 6 kV
